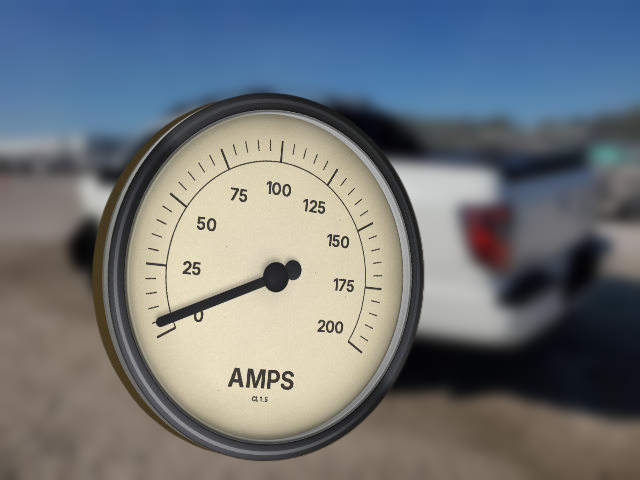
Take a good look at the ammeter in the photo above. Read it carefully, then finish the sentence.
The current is 5 A
